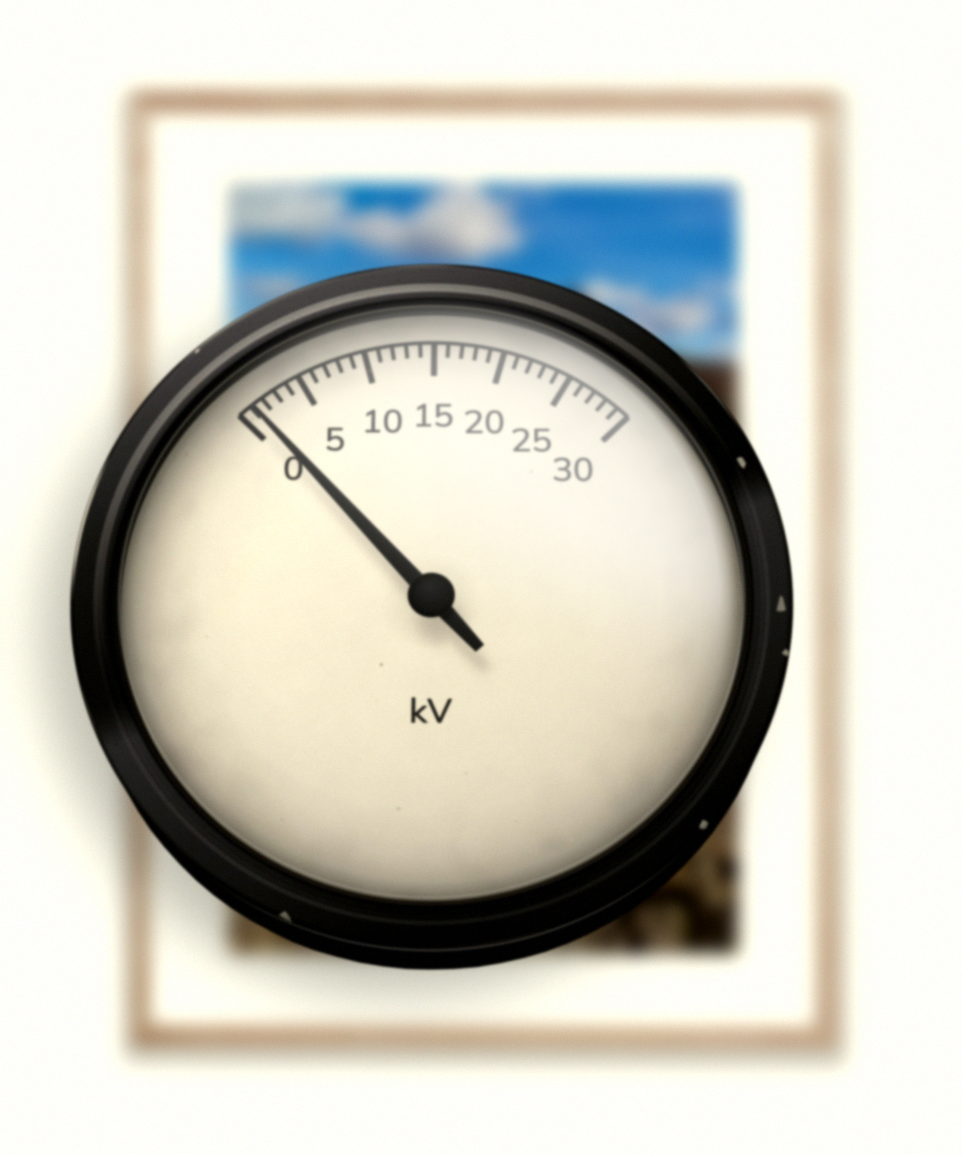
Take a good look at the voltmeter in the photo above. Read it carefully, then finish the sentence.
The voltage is 1 kV
